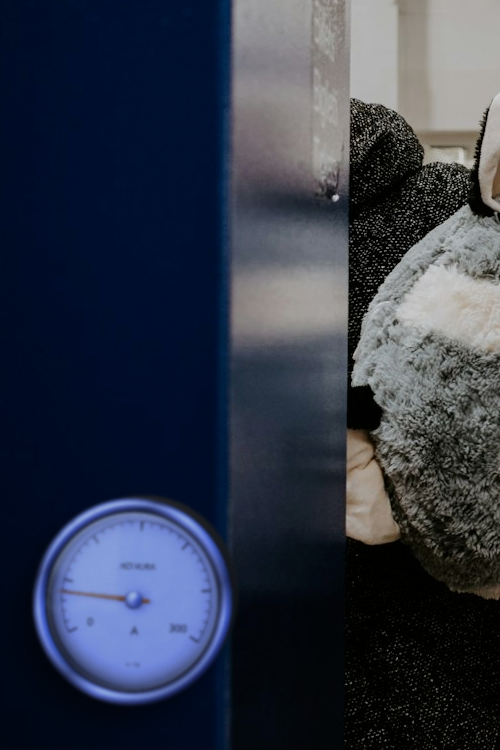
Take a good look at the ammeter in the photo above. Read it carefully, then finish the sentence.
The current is 40 A
